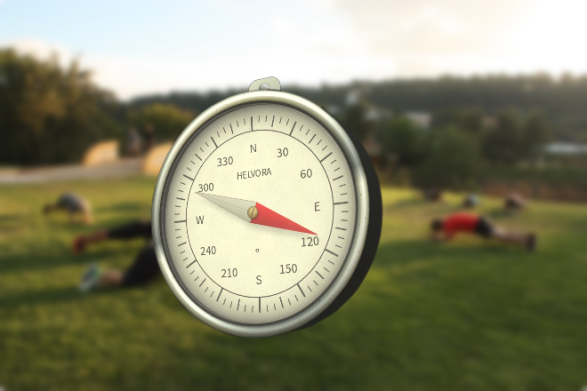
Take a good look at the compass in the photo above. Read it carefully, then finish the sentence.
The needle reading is 112.5 °
